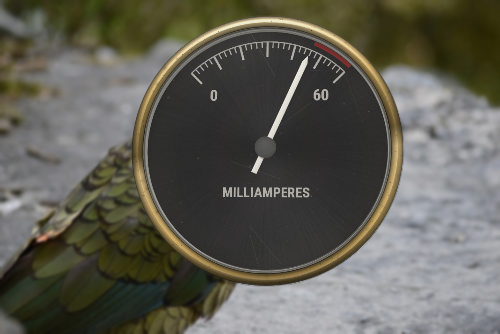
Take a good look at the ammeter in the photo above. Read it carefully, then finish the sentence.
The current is 46 mA
